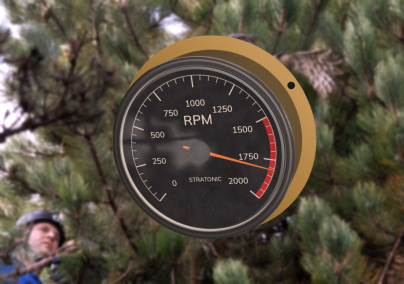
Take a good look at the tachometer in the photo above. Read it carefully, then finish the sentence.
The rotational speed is 1800 rpm
